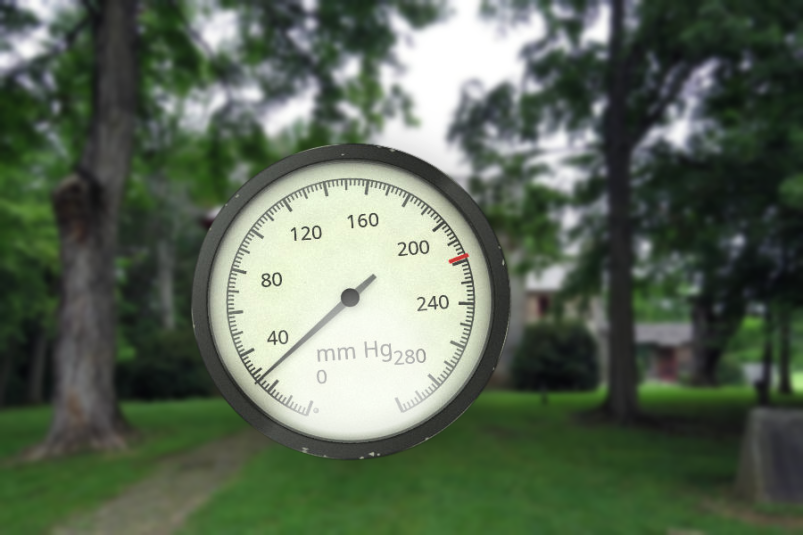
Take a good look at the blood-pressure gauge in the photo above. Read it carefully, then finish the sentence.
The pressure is 26 mmHg
